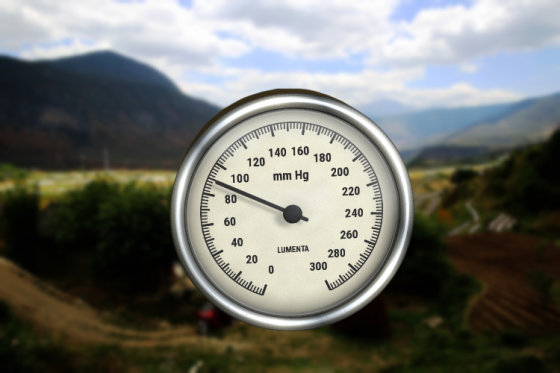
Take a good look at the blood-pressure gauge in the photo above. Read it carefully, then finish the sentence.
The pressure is 90 mmHg
